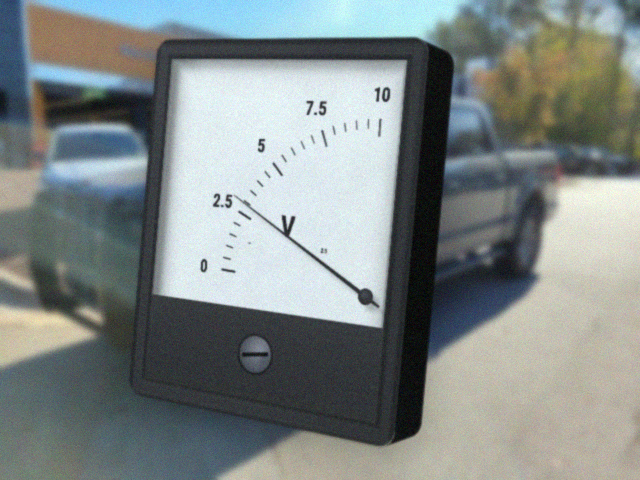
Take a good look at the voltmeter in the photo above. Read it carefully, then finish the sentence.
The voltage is 3 V
